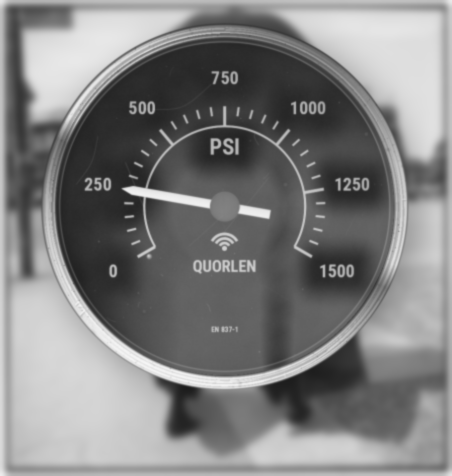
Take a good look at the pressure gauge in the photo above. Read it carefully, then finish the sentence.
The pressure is 250 psi
